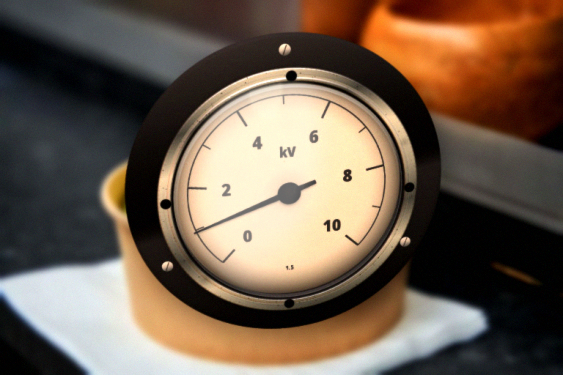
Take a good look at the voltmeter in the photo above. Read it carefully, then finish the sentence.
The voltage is 1 kV
